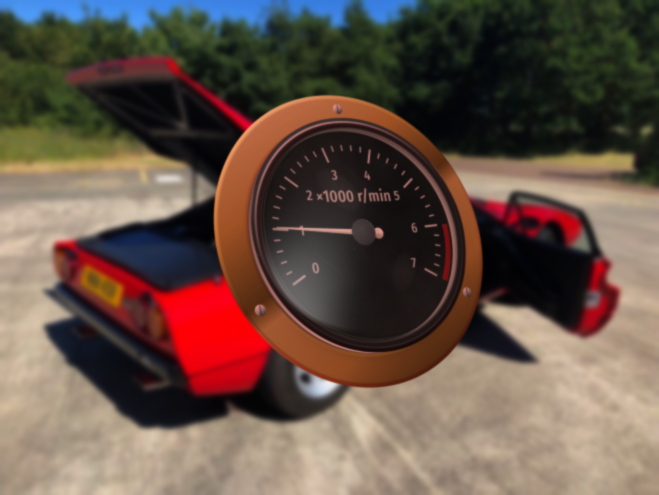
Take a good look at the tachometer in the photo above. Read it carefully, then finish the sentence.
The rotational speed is 1000 rpm
